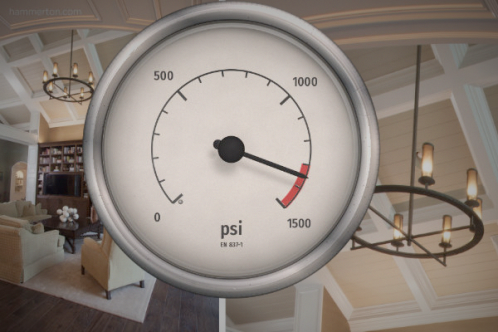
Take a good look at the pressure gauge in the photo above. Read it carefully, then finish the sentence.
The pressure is 1350 psi
